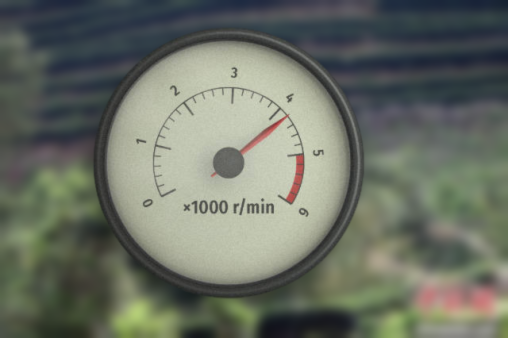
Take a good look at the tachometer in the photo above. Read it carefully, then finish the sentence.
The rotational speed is 4200 rpm
